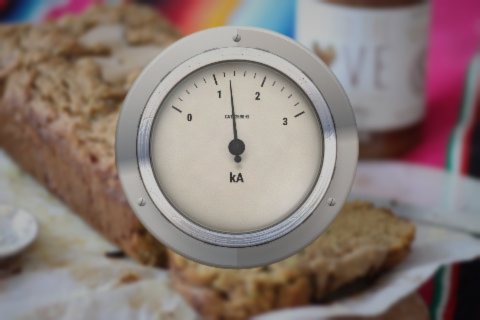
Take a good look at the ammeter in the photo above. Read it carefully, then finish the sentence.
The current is 1.3 kA
